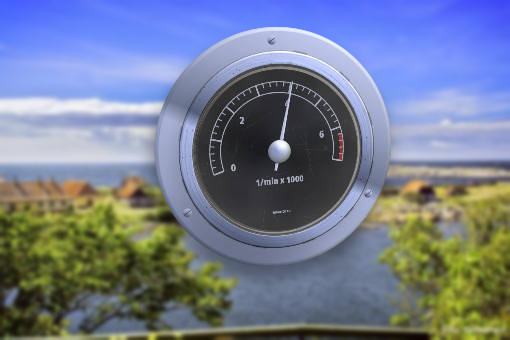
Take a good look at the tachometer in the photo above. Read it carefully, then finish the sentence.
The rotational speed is 4000 rpm
